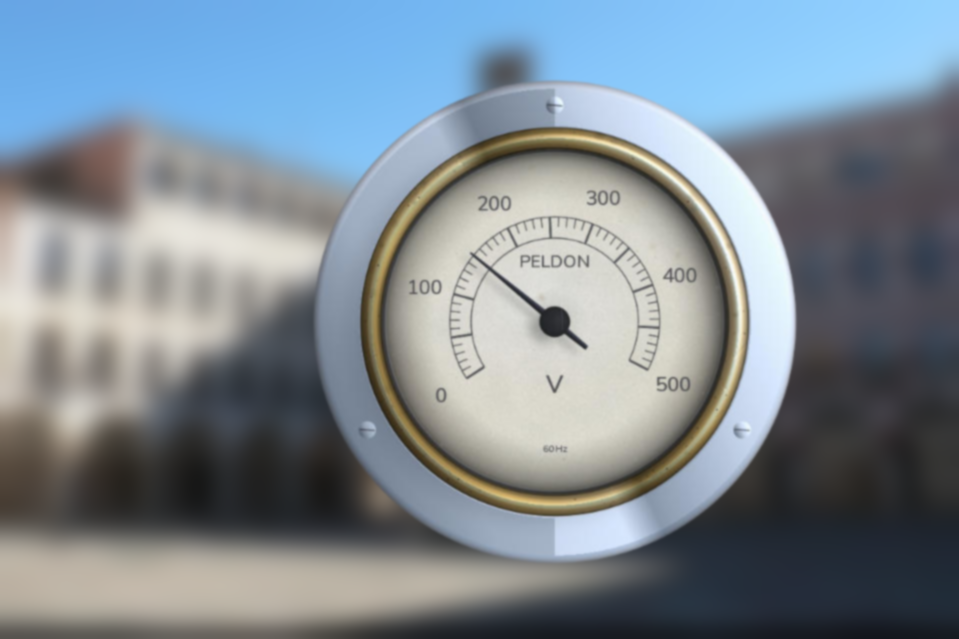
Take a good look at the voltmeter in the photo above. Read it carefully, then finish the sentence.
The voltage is 150 V
